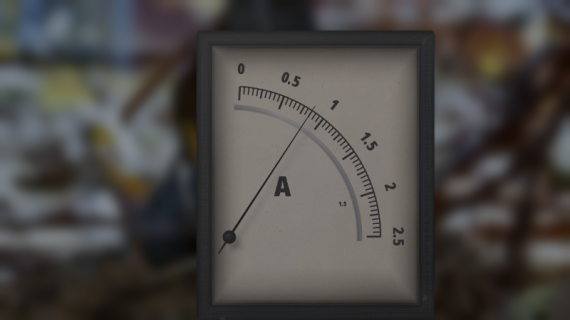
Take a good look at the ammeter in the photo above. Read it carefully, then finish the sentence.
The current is 0.85 A
